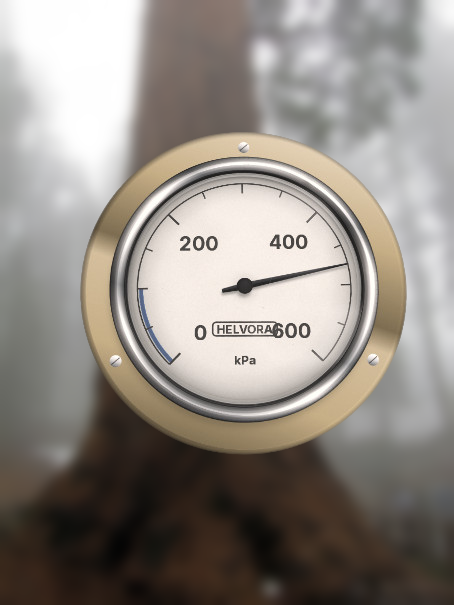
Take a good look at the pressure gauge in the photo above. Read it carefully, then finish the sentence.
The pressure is 475 kPa
